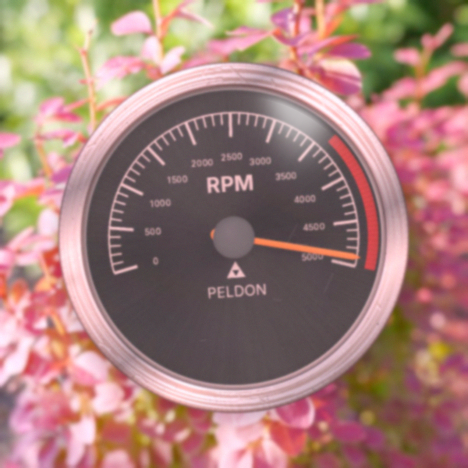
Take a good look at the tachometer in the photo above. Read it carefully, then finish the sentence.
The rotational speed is 4900 rpm
